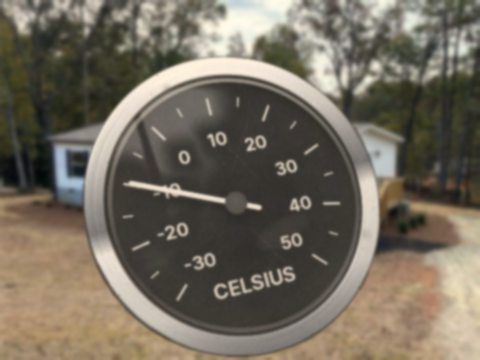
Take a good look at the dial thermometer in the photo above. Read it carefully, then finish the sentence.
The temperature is -10 °C
